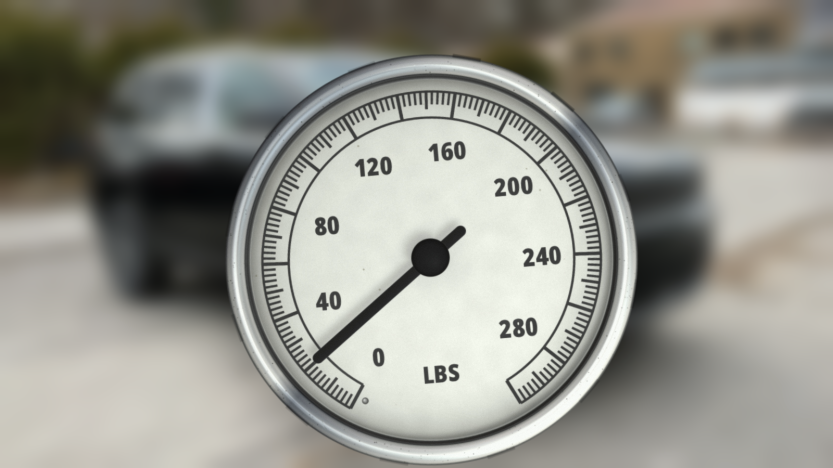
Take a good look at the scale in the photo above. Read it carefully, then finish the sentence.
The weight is 20 lb
